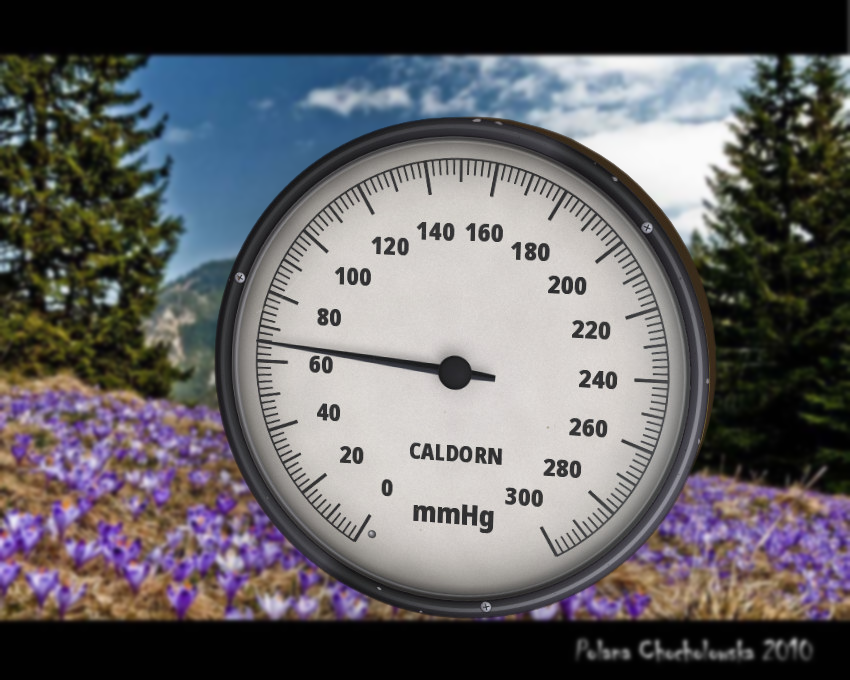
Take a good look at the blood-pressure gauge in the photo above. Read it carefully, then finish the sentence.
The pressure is 66 mmHg
